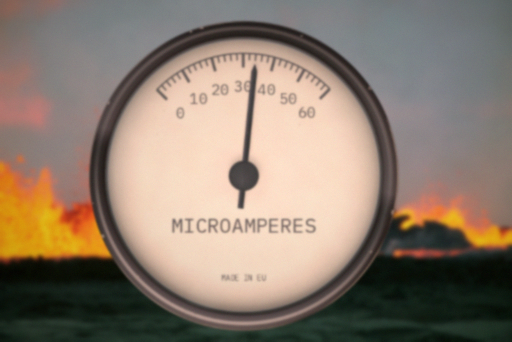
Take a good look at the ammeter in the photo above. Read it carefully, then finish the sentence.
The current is 34 µA
